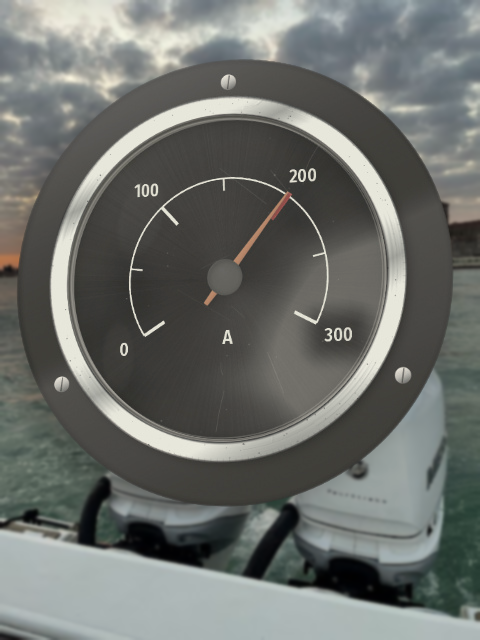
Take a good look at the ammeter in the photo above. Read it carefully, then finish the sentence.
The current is 200 A
